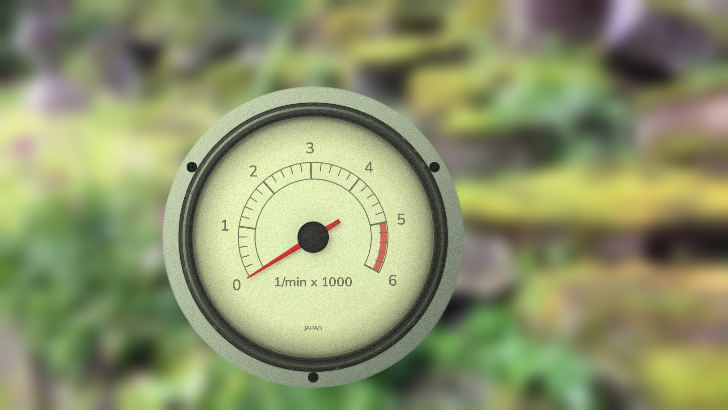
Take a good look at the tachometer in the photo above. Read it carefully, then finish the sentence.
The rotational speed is 0 rpm
